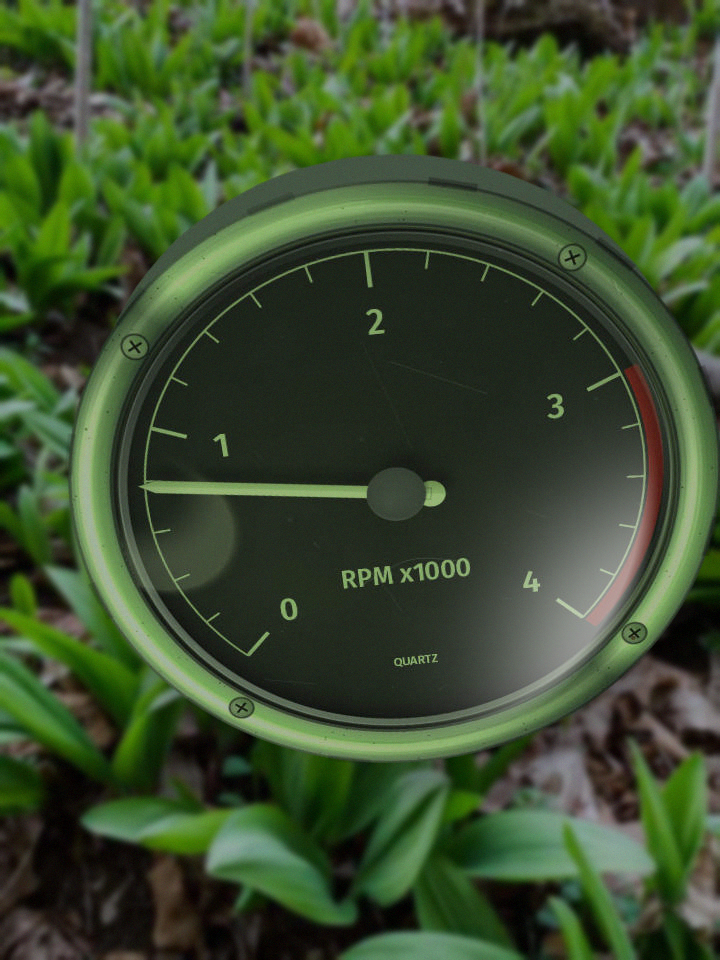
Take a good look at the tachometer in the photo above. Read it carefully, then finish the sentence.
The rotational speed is 800 rpm
